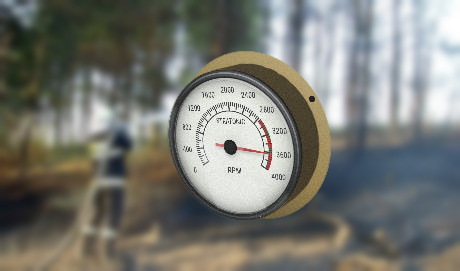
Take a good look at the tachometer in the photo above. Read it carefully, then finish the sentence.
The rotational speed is 3600 rpm
